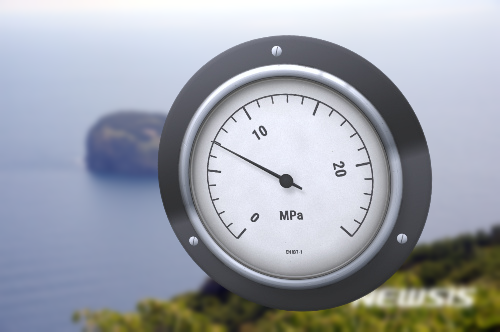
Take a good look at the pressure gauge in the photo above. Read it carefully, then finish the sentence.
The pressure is 7 MPa
